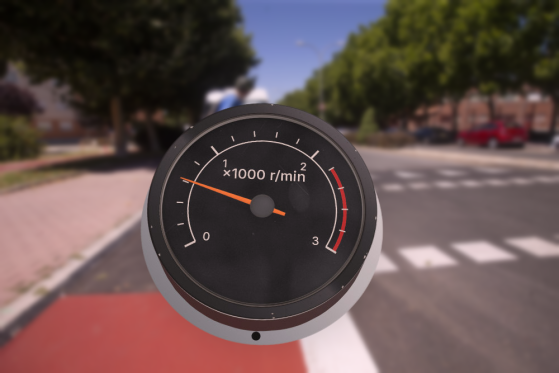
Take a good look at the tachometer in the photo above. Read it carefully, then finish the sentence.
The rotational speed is 600 rpm
